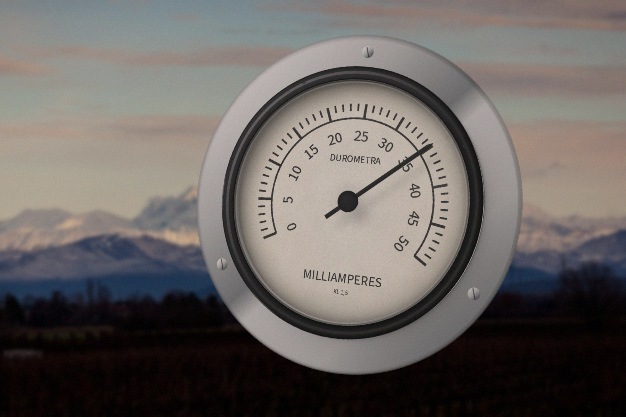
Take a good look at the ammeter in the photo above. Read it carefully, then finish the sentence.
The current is 35 mA
